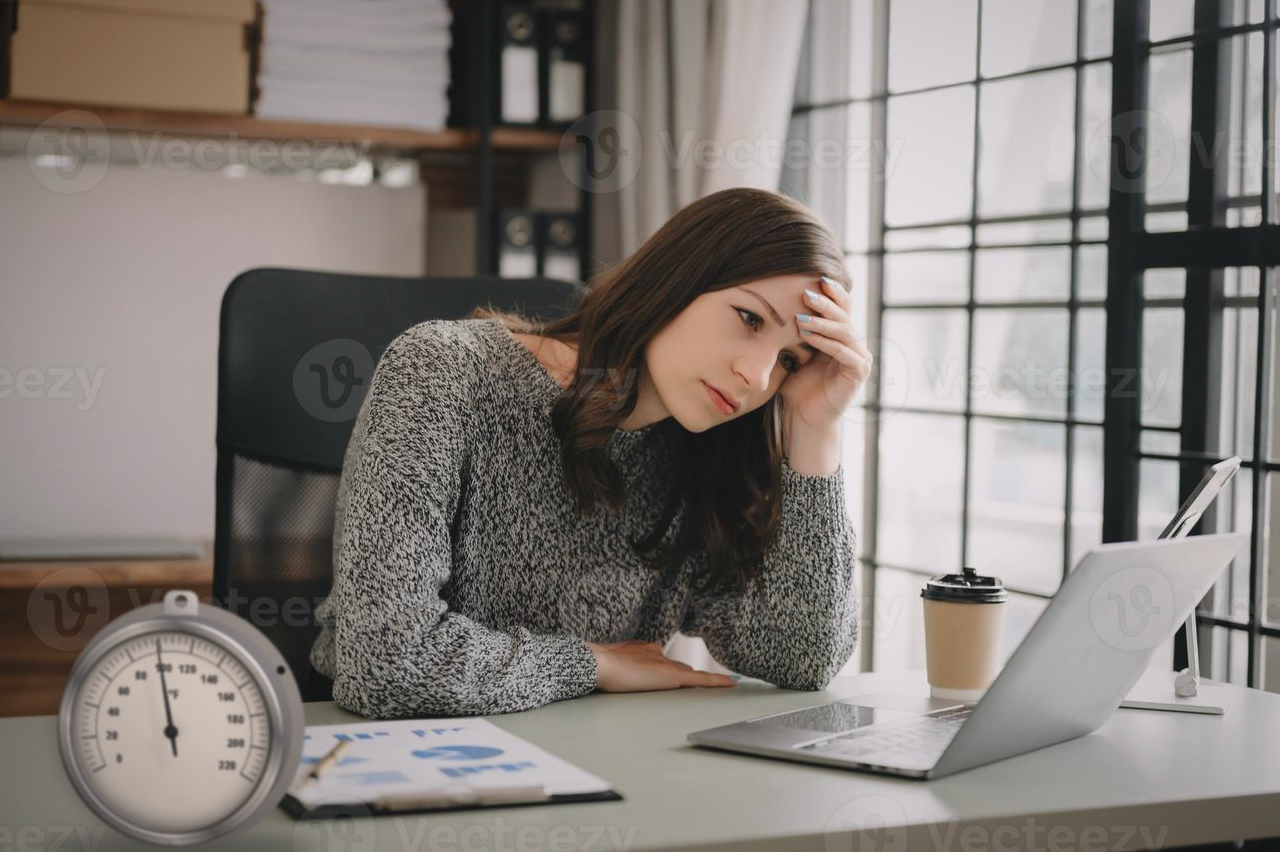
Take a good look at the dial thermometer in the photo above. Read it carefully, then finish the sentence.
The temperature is 100 °F
